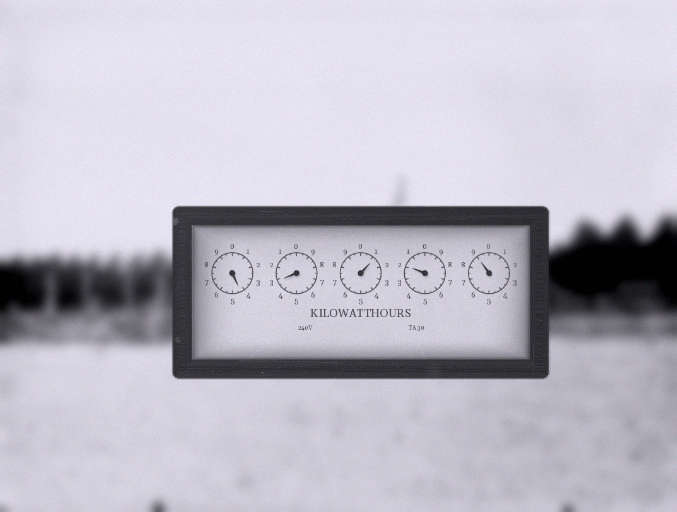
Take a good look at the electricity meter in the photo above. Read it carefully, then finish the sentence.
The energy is 43119 kWh
